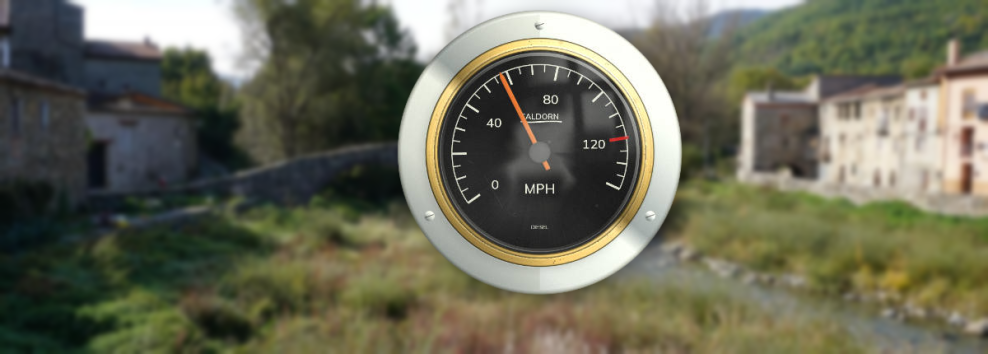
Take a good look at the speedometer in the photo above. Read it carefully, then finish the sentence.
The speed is 57.5 mph
